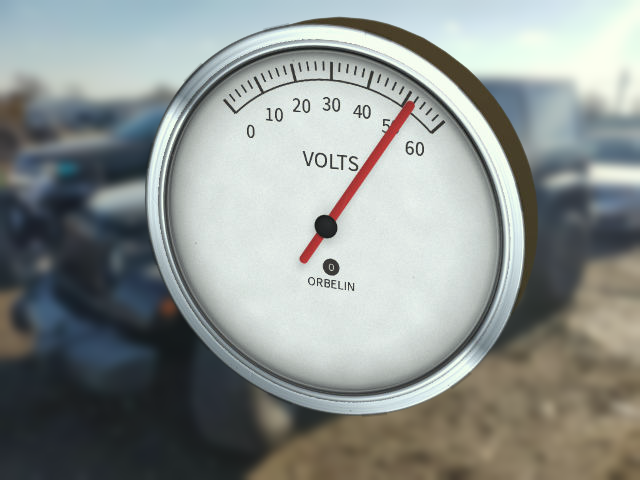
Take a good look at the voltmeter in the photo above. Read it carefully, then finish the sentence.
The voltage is 52 V
